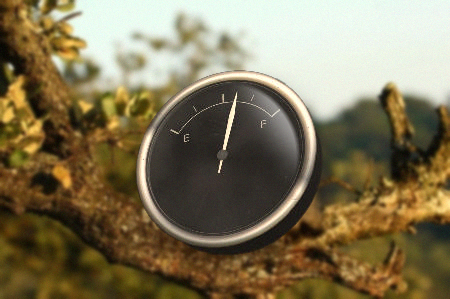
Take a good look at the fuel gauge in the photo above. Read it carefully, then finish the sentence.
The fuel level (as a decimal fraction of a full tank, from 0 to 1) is 0.625
